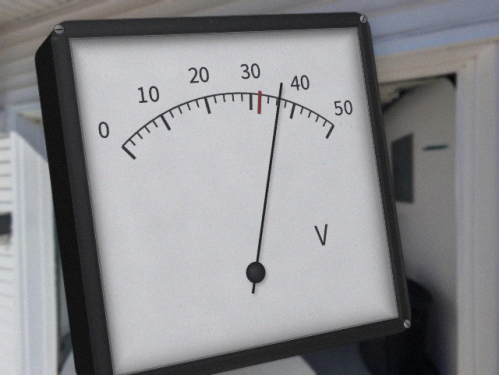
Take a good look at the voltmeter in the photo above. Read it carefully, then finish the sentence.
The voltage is 36 V
